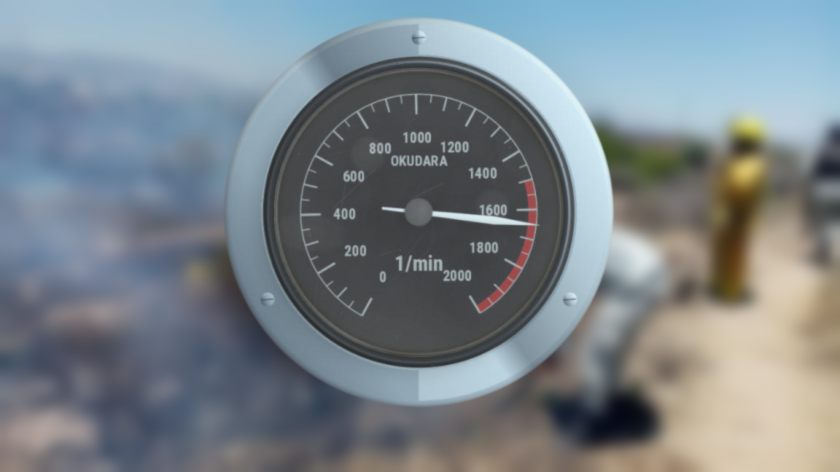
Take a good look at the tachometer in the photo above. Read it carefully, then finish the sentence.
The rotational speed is 1650 rpm
